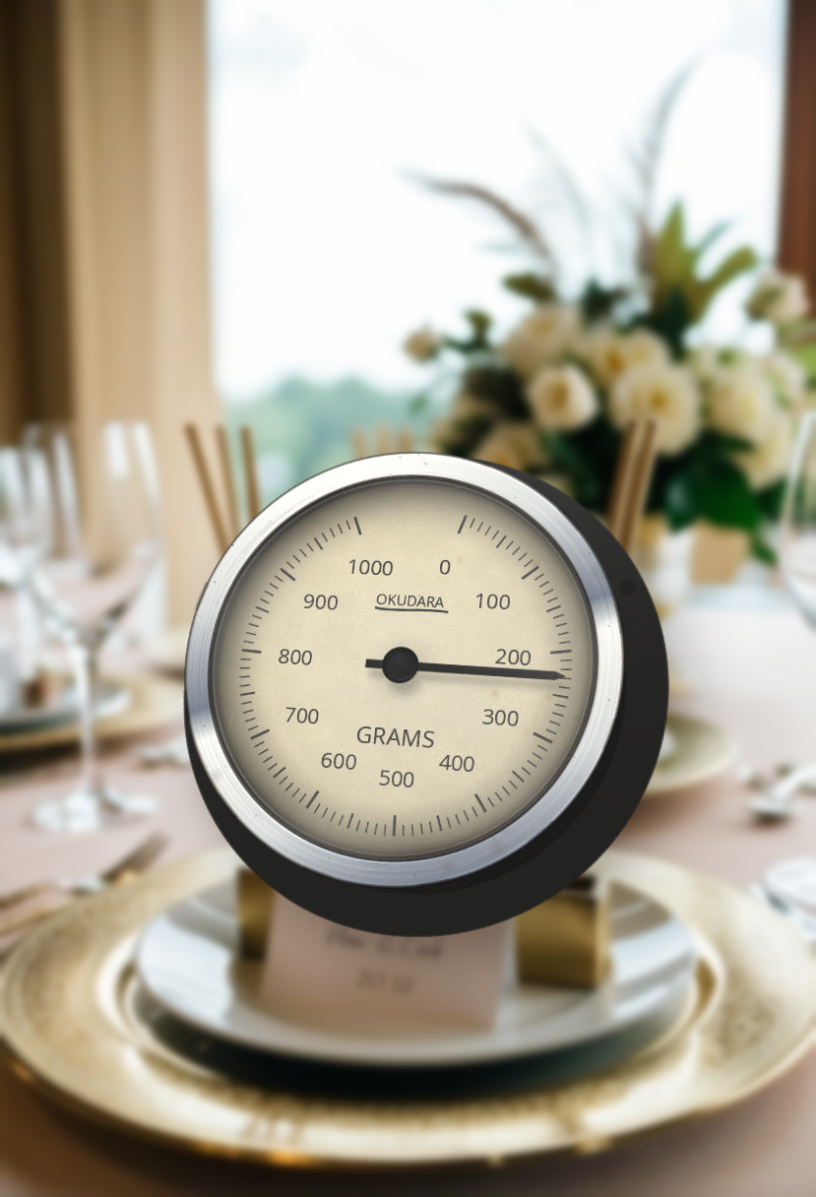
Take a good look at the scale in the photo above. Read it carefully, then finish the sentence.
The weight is 230 g
